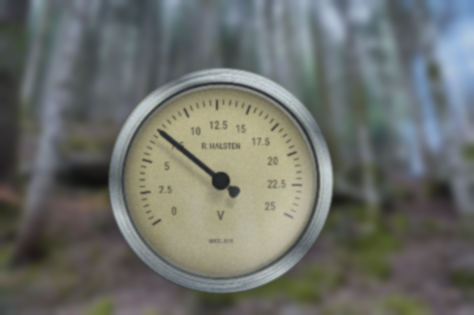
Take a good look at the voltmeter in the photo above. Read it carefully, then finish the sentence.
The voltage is 7.5 V
